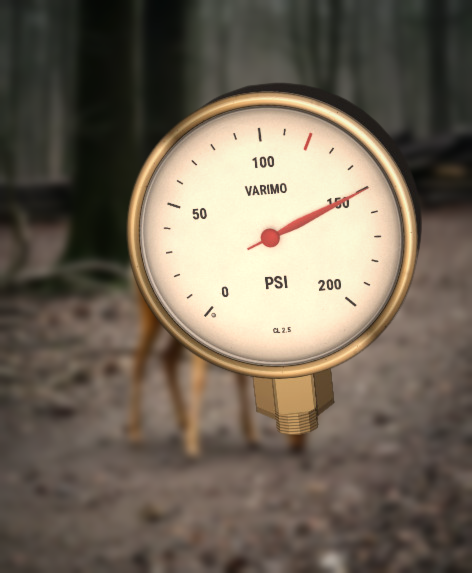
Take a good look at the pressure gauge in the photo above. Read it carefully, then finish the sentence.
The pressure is 150 psi
